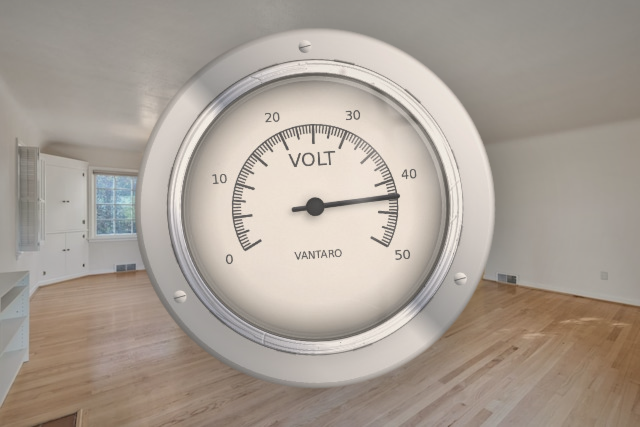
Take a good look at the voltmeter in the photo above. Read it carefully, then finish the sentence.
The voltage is 42.5 V
